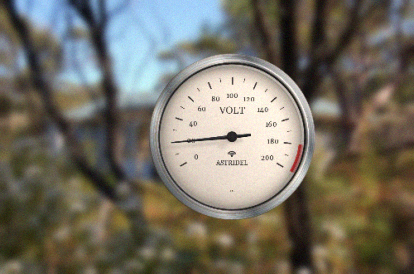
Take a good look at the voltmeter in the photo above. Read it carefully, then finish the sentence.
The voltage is 20 V
